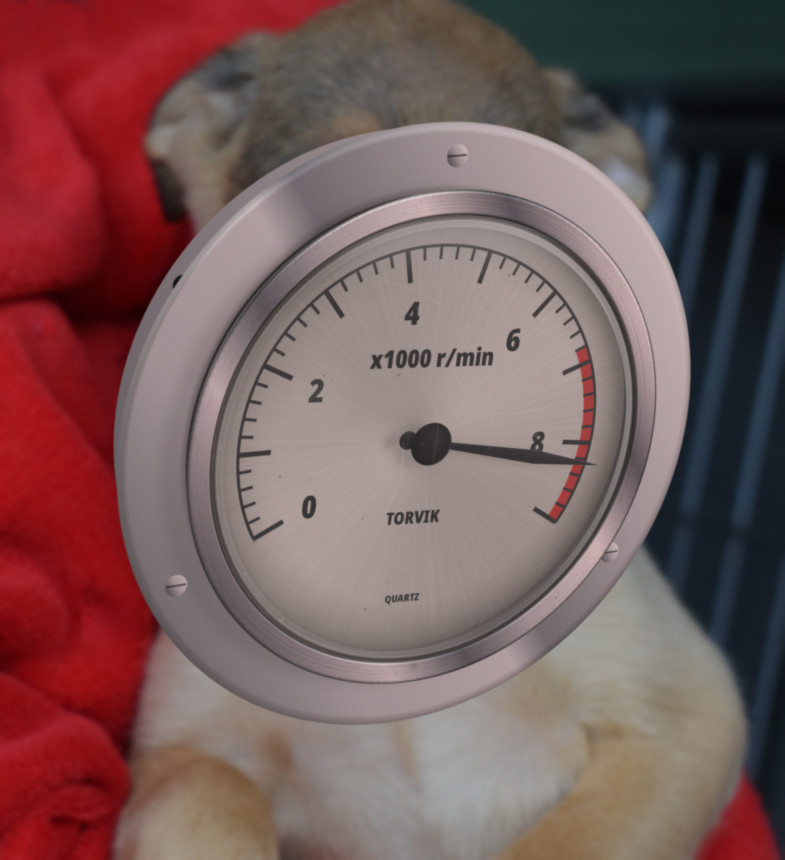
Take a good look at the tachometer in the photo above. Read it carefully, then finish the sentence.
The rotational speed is 8200 rpm
